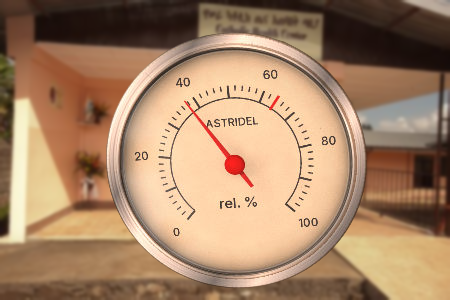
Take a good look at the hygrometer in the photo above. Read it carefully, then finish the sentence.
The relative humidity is 38 %
